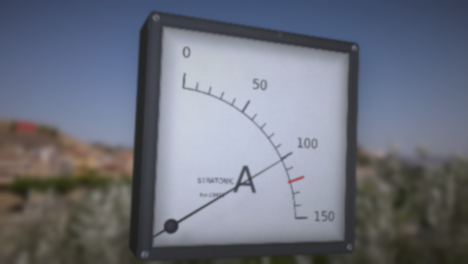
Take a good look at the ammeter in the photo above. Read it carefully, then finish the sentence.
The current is 100 A
